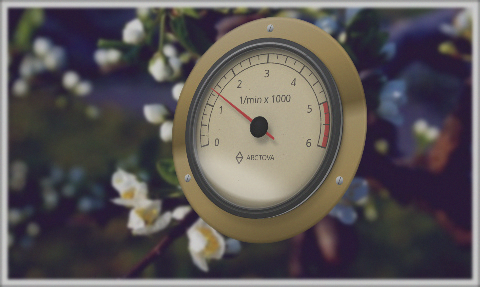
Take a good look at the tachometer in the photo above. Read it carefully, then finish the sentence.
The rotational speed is 1375 rpm
